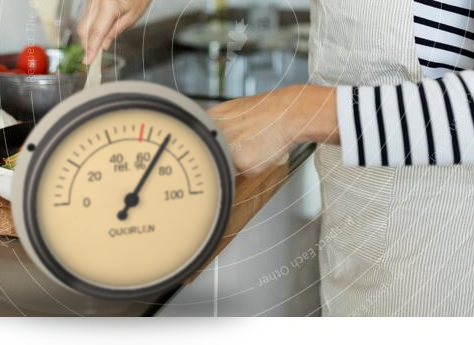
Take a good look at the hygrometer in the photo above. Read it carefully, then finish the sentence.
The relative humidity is 68 %
